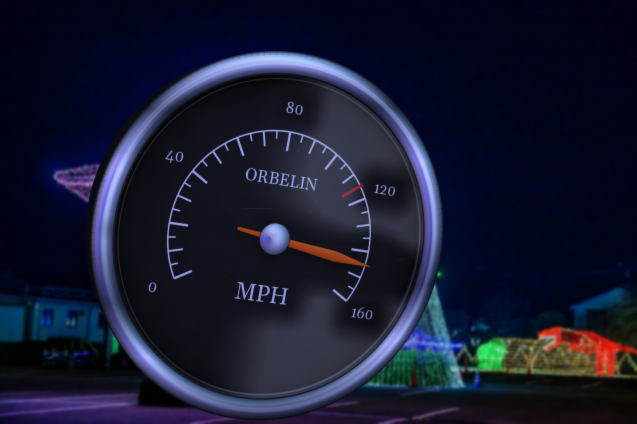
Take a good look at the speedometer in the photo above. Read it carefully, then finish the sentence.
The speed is 145 mph
